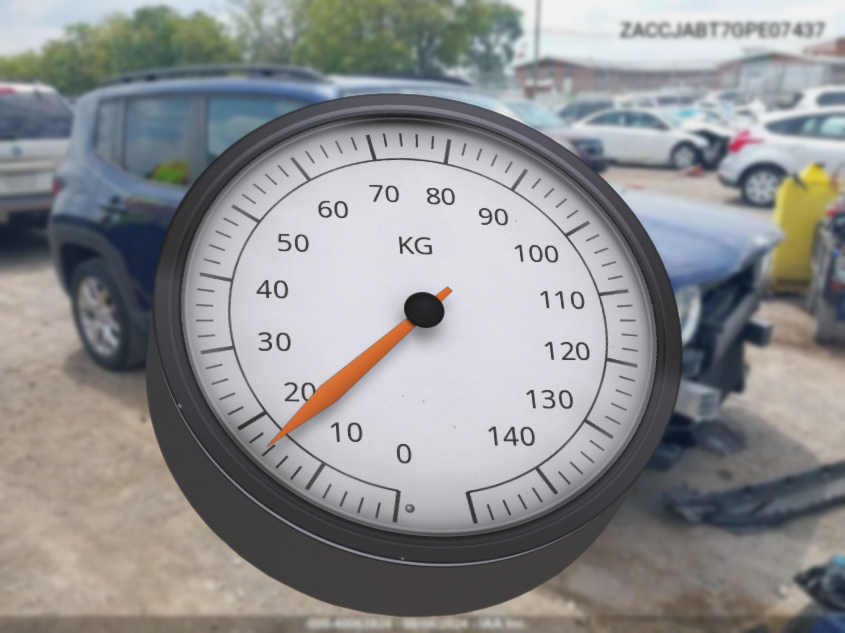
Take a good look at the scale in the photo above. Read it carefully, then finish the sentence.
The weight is 16 kg
